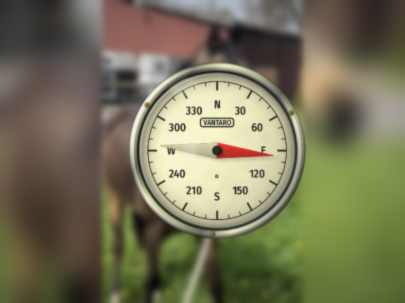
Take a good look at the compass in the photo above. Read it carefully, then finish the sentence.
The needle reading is 95 °
